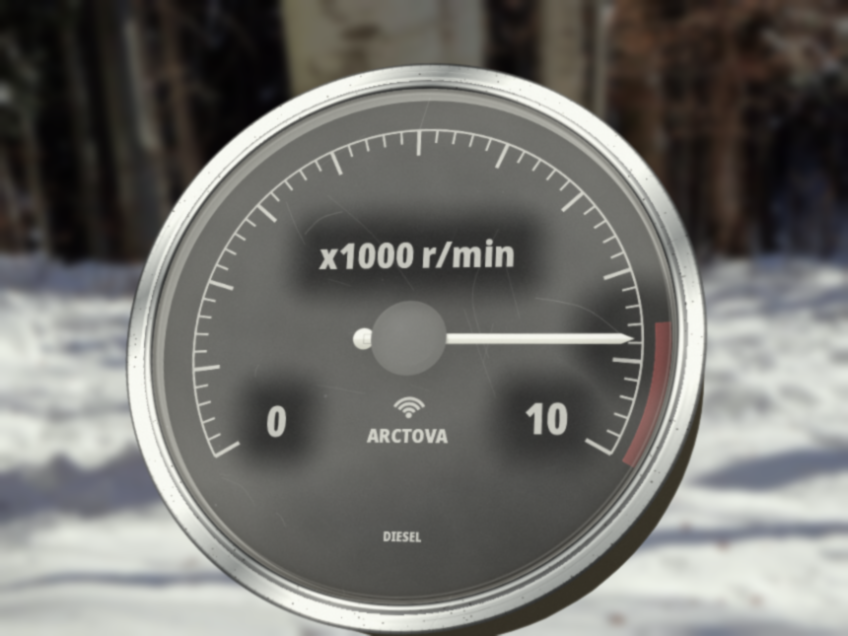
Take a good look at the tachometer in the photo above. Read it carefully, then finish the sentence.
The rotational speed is 8800 rpm
